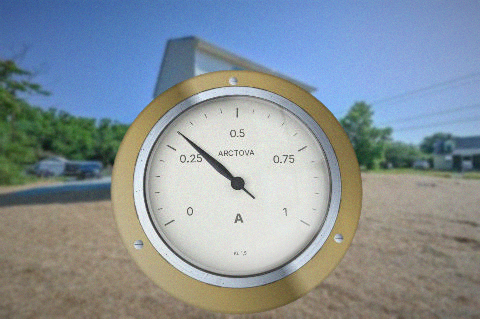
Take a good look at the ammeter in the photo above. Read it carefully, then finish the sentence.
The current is 0.3 A
